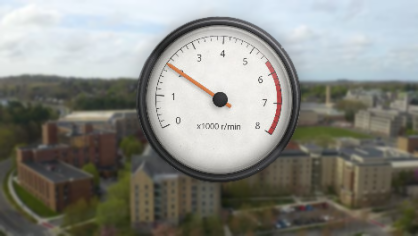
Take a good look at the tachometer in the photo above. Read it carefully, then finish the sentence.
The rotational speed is 2000 rpm
